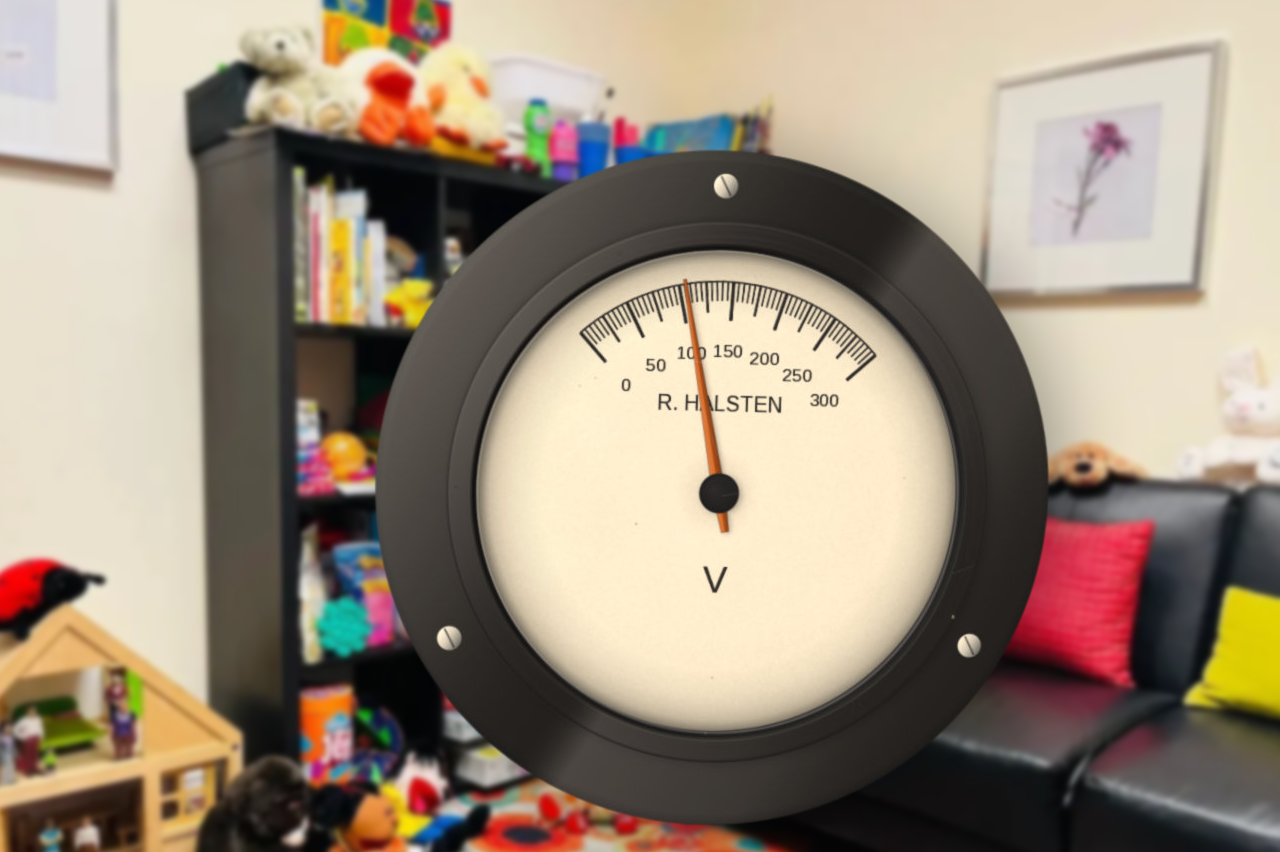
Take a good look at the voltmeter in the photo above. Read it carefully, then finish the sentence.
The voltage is 105 V
